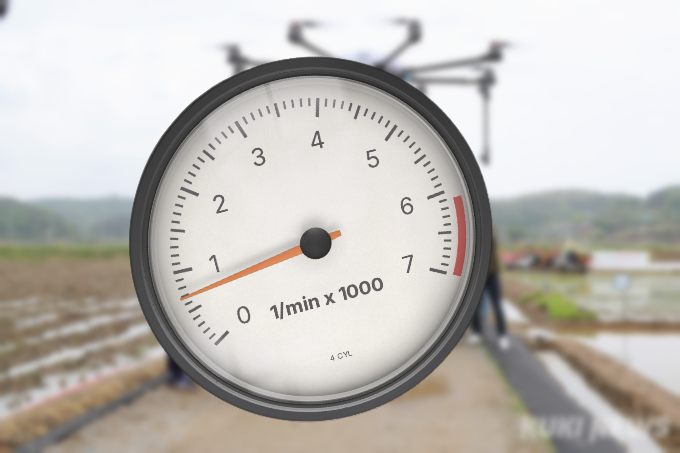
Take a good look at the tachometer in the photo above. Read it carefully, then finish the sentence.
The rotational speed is 700 rpm
